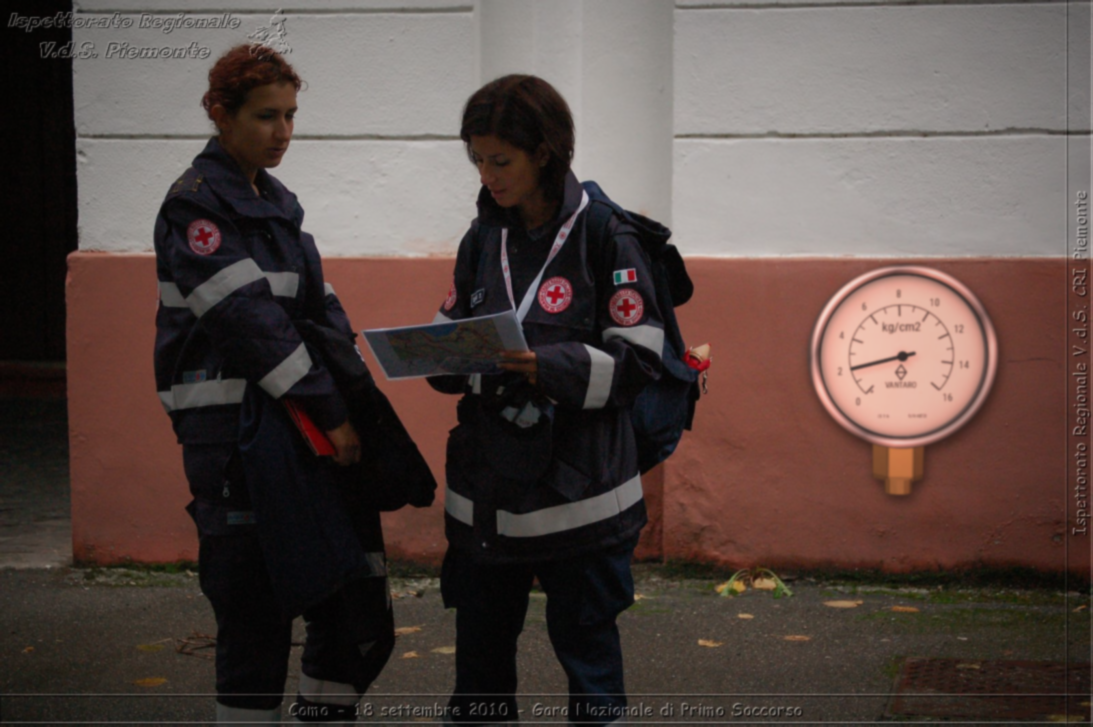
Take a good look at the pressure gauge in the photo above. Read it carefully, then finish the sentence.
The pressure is 2 kg/cm²
